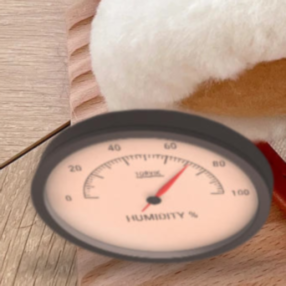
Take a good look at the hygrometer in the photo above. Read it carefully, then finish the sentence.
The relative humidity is 70 %
